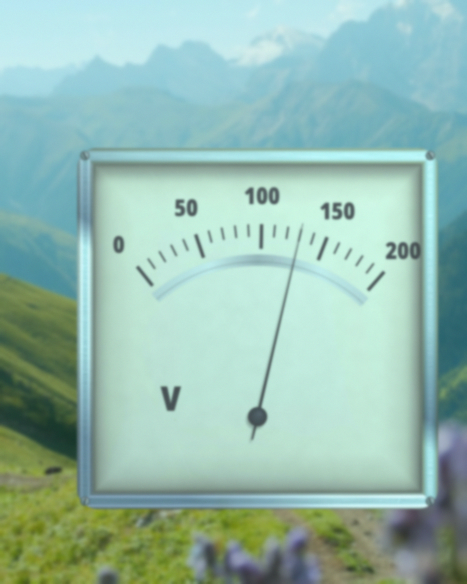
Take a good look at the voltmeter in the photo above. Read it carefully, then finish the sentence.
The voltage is 130 V
